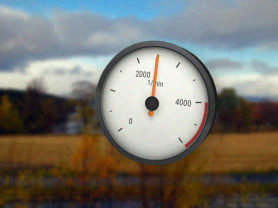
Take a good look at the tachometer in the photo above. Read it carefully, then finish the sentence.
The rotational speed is 2500 rpm
